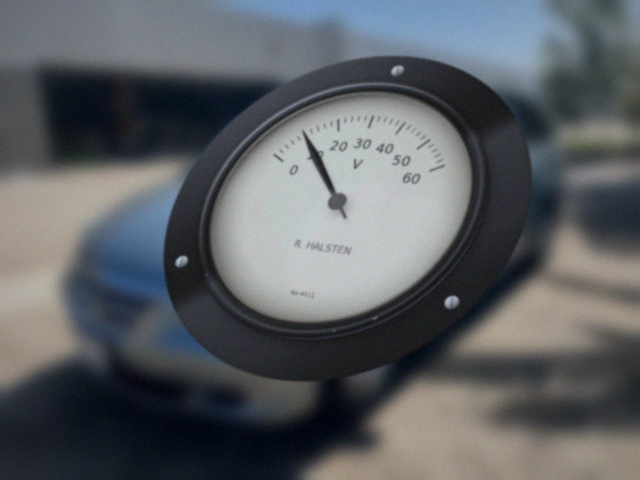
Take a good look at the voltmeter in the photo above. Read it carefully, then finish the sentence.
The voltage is 10 V
